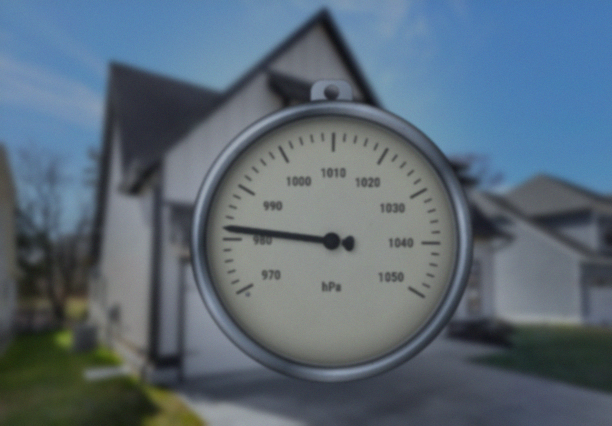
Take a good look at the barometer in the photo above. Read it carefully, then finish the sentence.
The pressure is 982 hPa
